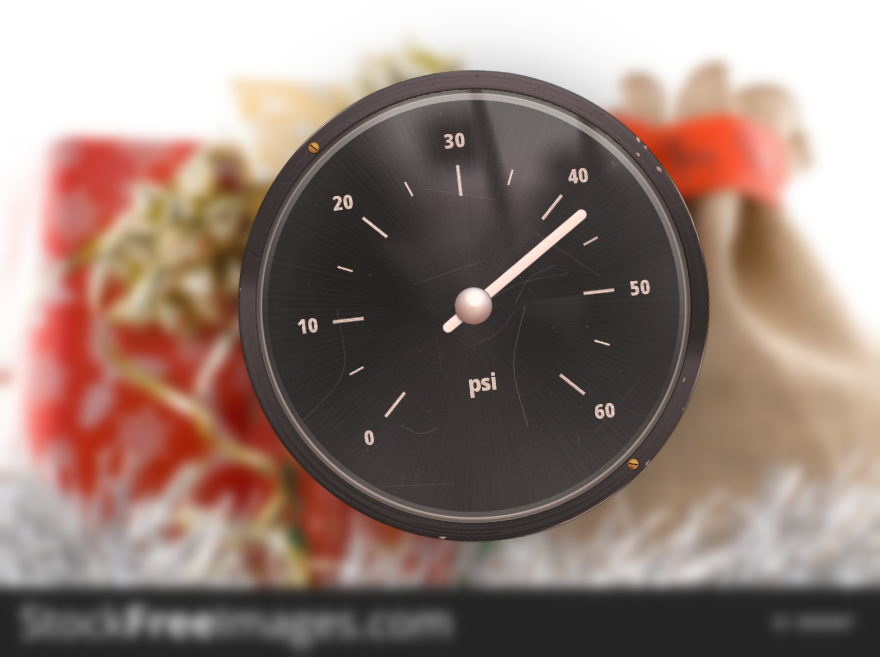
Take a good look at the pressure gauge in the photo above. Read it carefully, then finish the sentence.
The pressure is 42.5 psi
